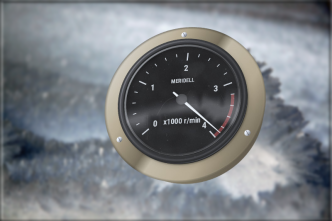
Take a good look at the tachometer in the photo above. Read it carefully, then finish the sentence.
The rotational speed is 3900 rpm
